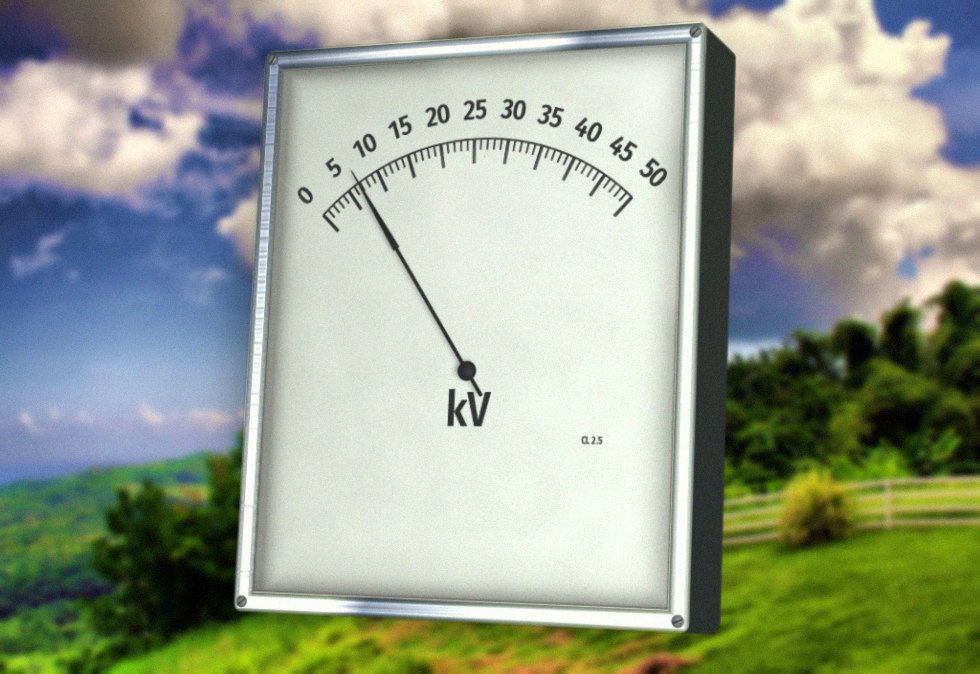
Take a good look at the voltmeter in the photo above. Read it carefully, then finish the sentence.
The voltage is 7 kV
